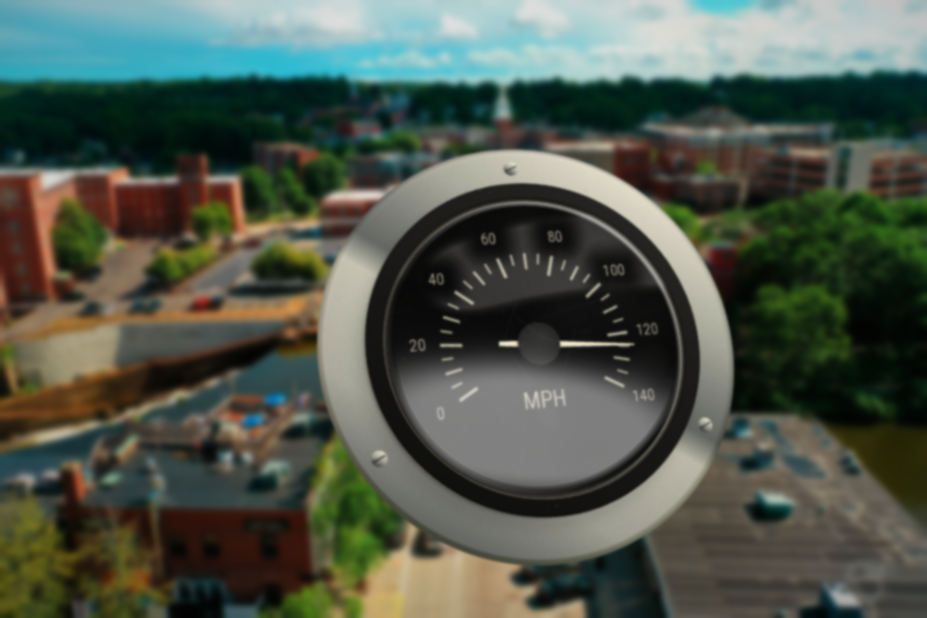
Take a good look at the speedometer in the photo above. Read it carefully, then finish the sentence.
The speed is 125 mph
